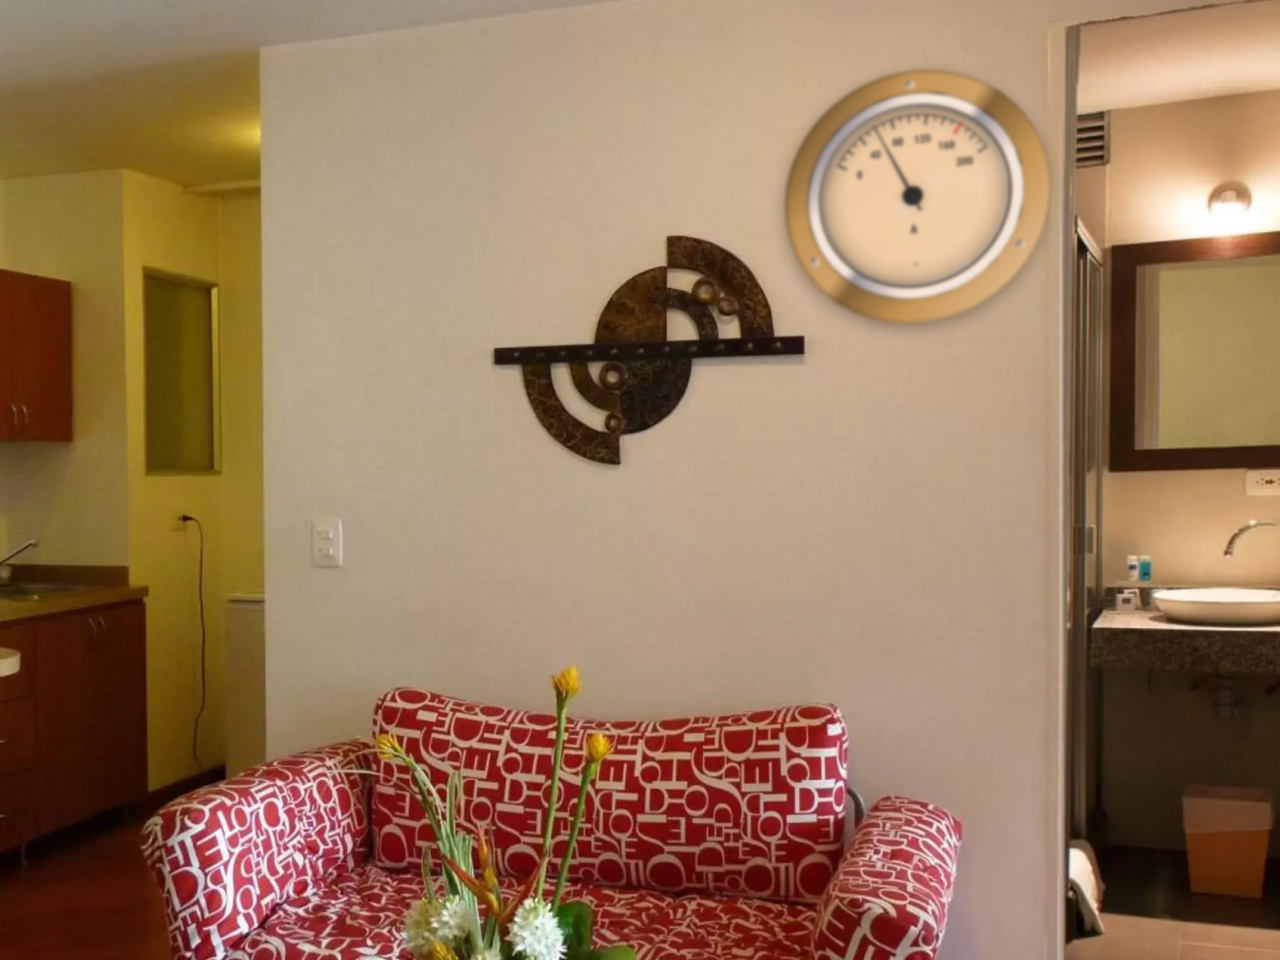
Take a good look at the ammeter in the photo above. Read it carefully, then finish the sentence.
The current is 60 A
